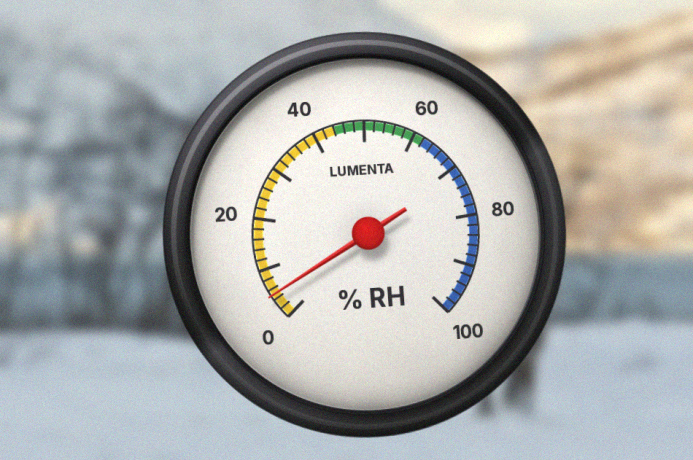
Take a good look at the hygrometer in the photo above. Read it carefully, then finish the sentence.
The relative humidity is 5 %
